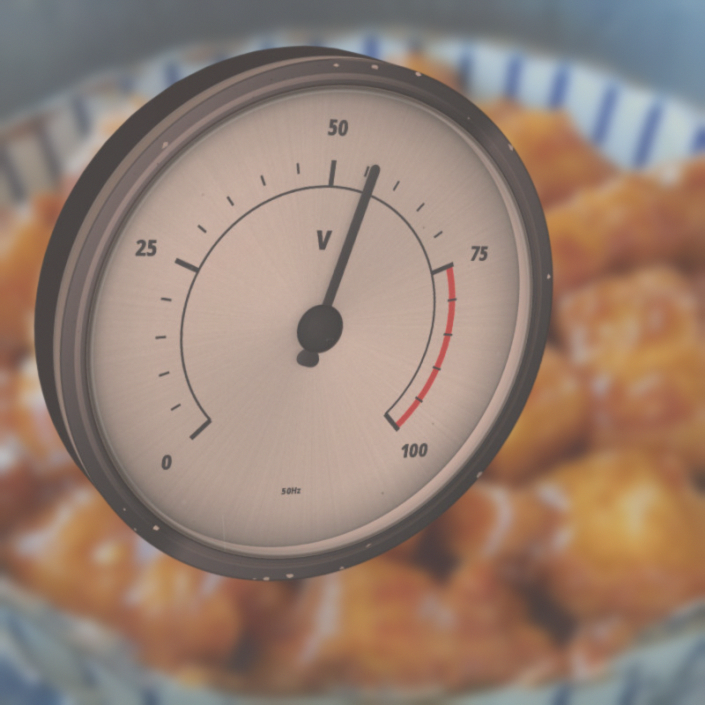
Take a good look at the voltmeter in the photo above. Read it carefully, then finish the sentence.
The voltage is 55 V
